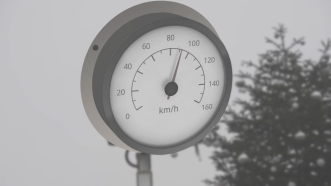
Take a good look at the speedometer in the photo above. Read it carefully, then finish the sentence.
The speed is 90 km/h
